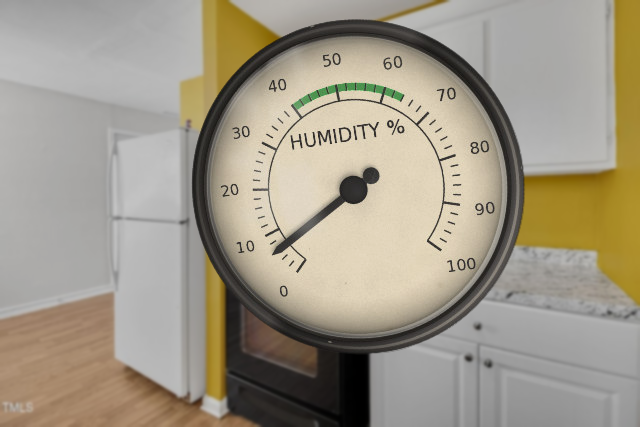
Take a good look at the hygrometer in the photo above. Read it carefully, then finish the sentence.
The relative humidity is 6 %
